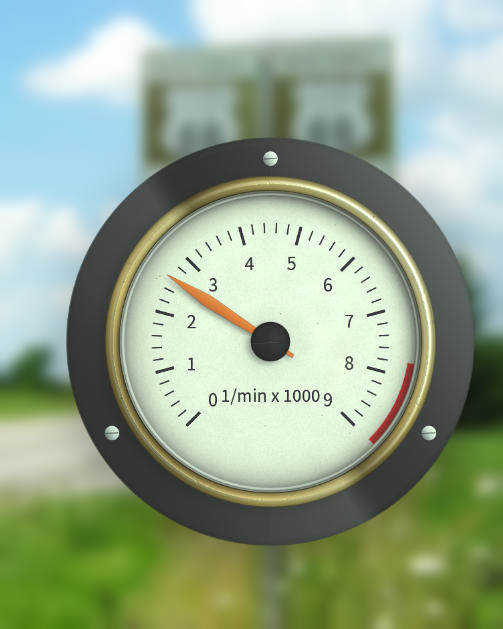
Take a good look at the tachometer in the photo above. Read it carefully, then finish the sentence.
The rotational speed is 2600 rpm
